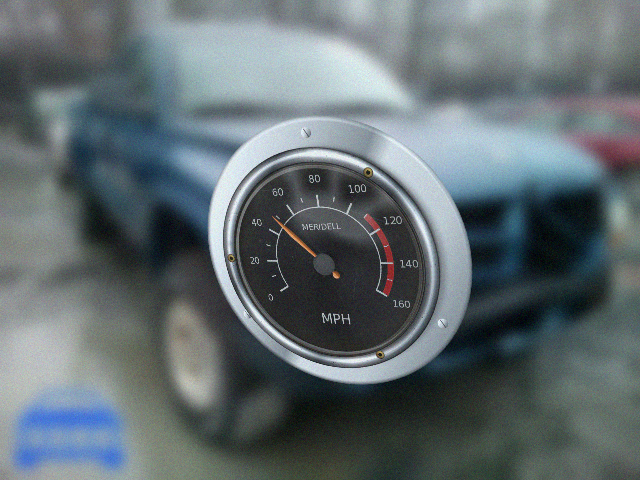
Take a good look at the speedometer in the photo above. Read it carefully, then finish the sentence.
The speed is 50 mph
